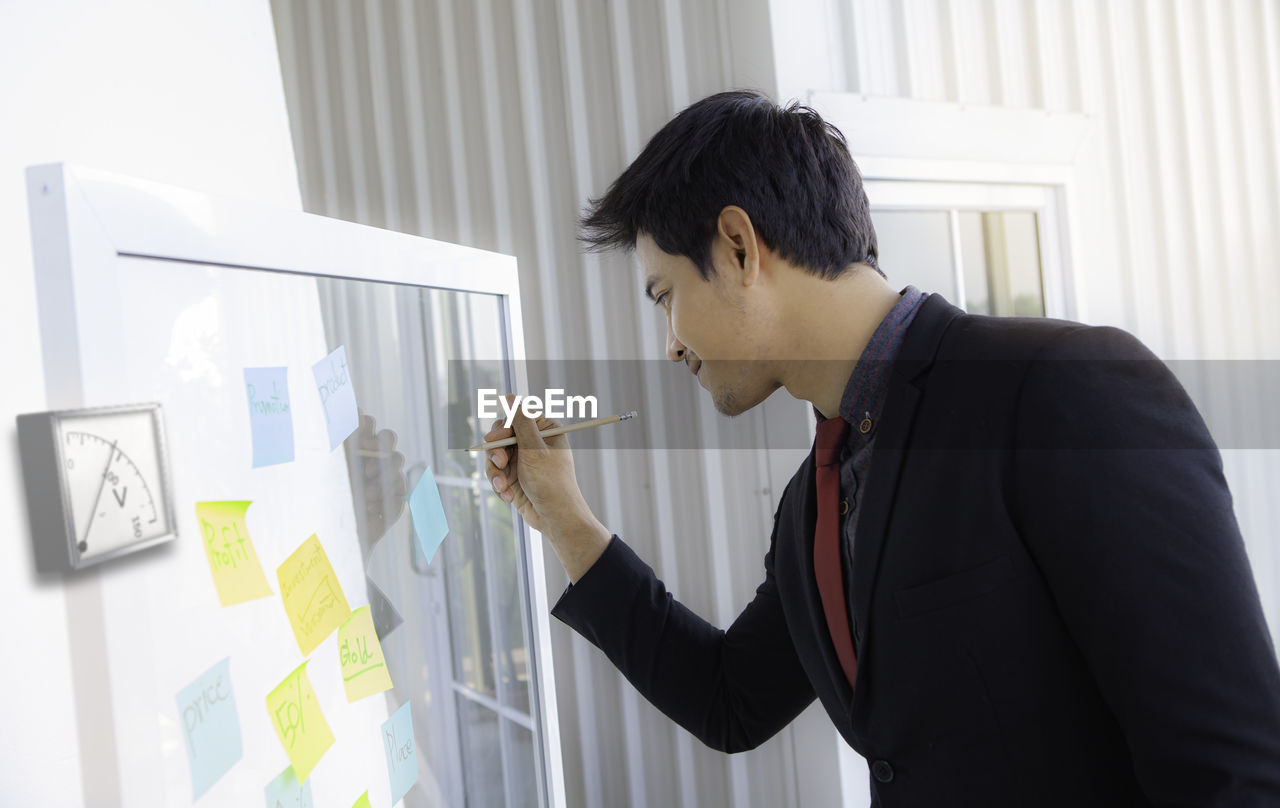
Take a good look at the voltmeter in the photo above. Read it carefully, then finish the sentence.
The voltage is 90 V
